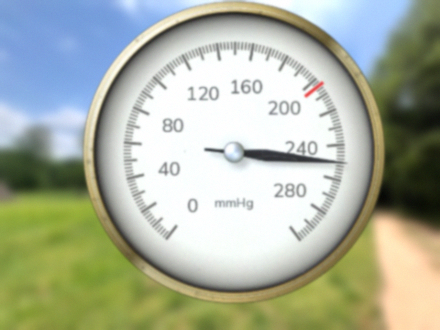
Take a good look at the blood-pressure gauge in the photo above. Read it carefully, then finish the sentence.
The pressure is 250 mmHg
